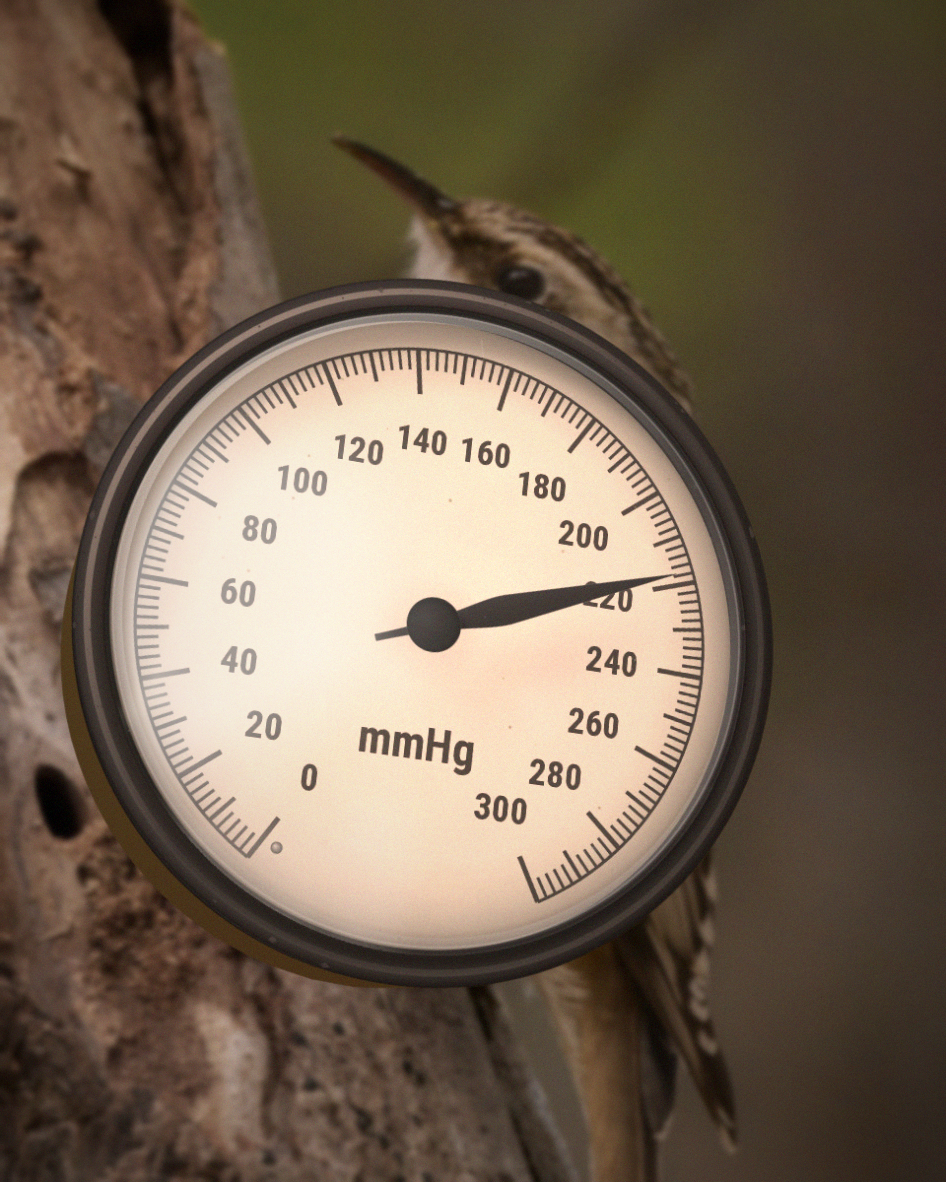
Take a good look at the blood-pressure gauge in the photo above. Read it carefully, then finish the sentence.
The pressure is 218 mmHg
